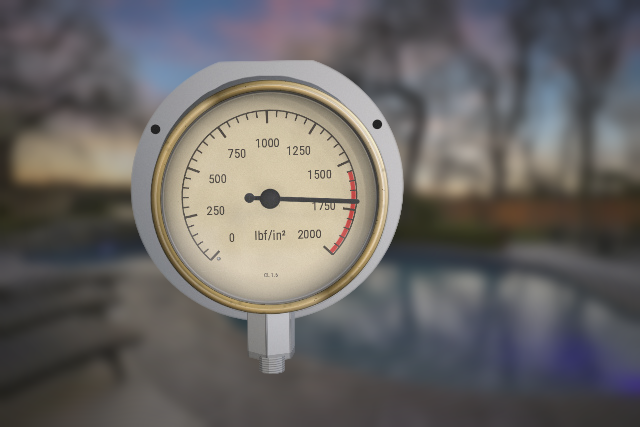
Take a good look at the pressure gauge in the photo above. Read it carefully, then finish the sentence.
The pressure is 1700 psi
